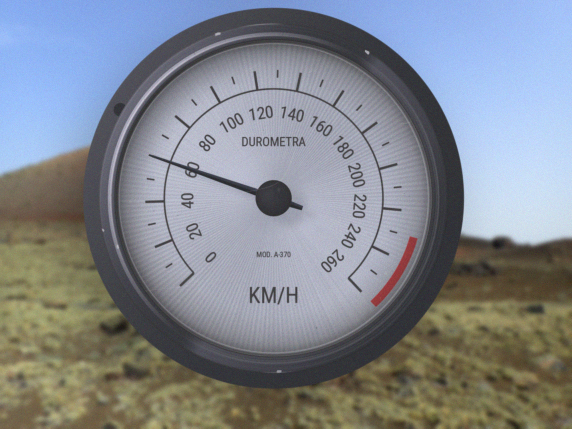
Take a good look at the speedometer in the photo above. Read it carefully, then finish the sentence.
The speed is 60 km/h
